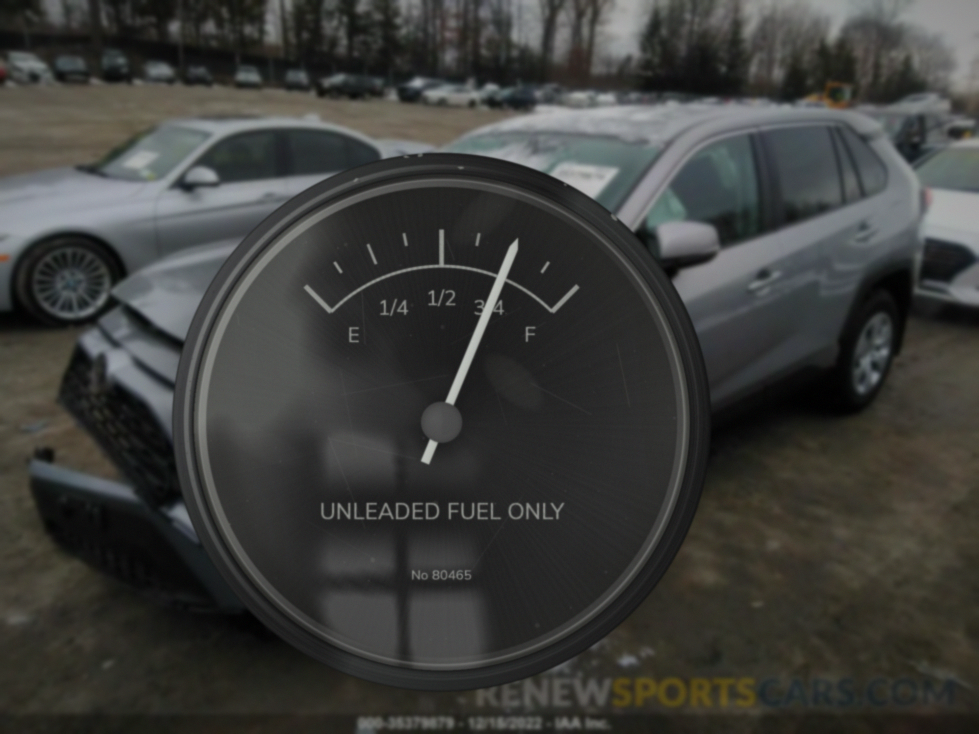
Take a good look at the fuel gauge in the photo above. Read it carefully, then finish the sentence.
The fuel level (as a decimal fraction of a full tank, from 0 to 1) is 0.75
